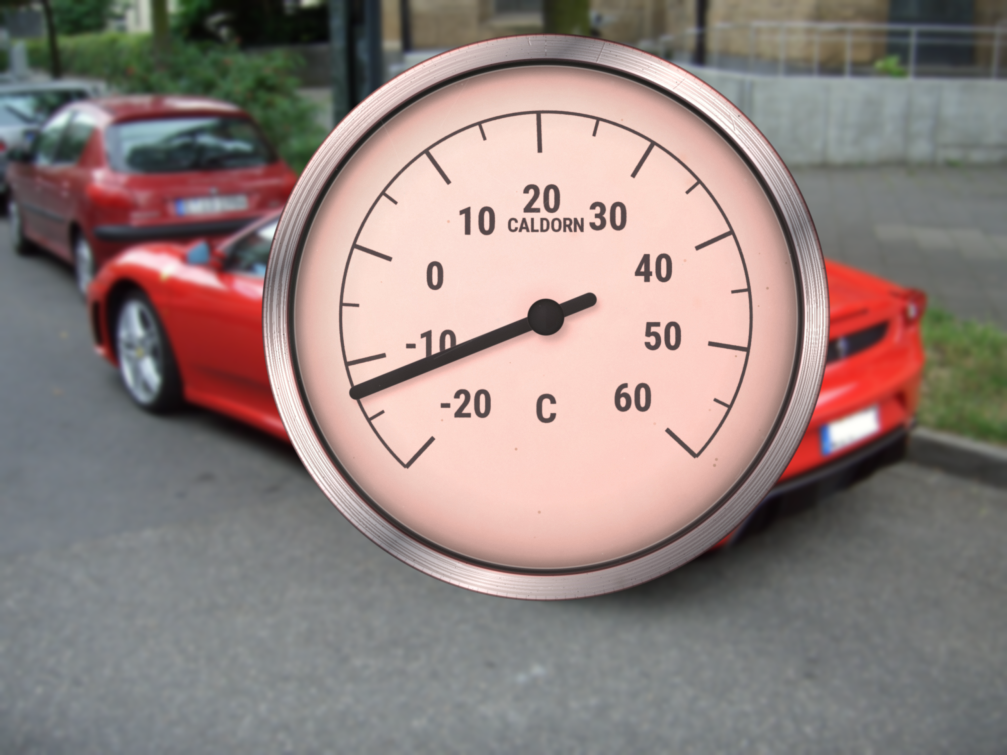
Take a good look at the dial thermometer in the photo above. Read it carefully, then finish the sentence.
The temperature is -12.5 °C
